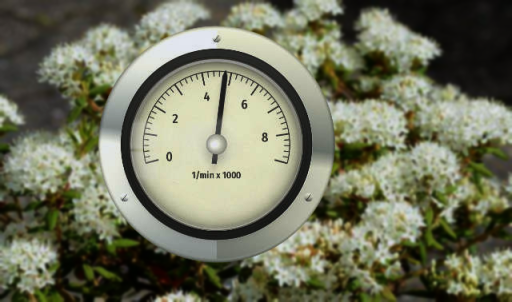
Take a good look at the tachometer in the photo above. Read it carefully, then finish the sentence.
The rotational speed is 4800 rpm
